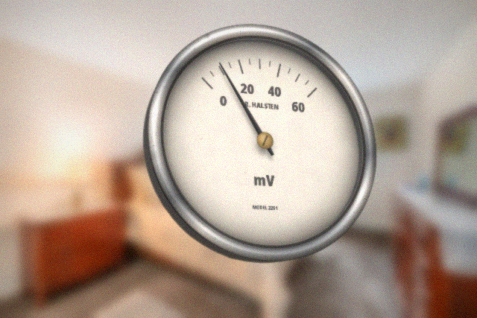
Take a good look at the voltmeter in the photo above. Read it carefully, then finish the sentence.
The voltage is 10 mV
